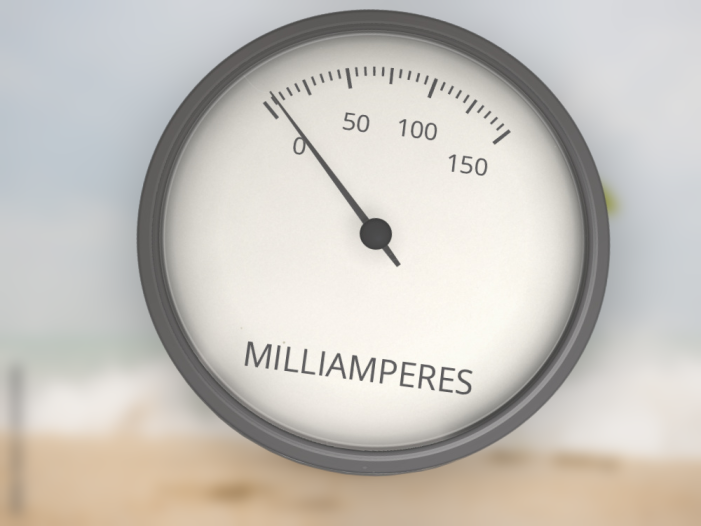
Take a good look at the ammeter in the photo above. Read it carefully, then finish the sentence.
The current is 5 mA
